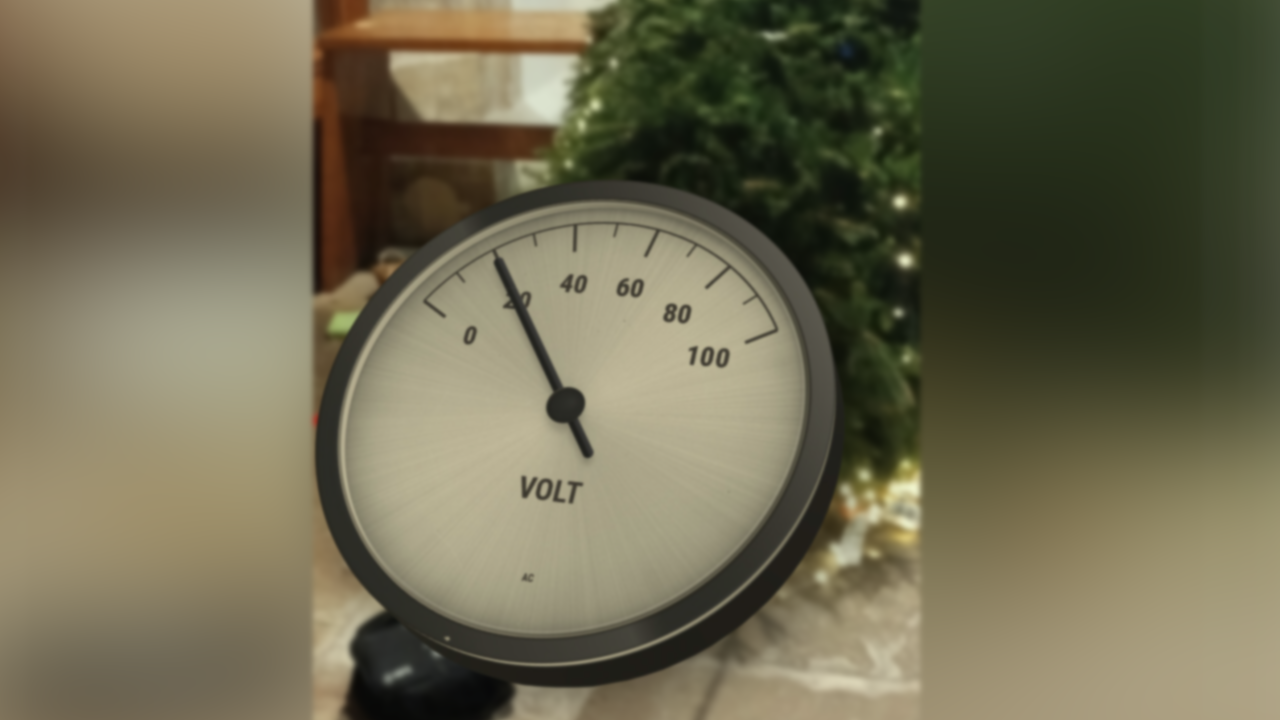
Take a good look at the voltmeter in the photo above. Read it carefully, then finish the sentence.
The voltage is 20 V
